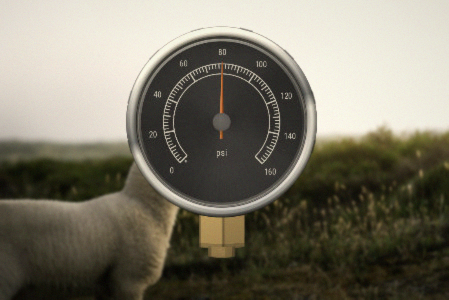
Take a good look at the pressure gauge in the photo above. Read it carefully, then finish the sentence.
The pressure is 80 psi
